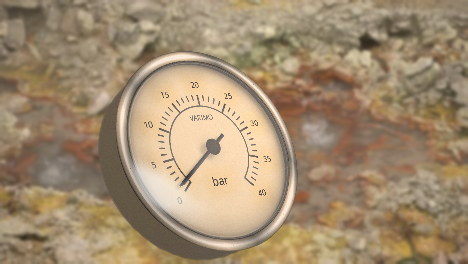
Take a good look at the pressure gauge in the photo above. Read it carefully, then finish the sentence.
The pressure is 1 bar
